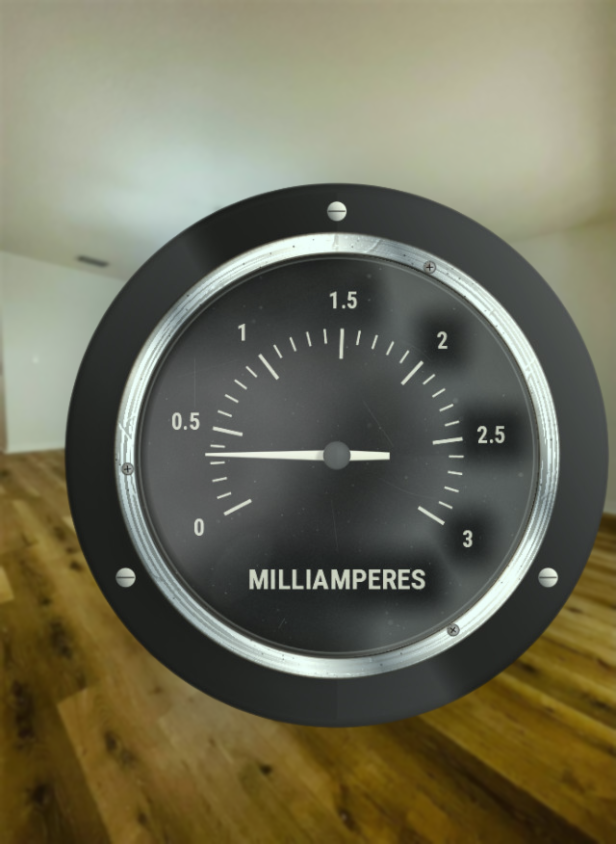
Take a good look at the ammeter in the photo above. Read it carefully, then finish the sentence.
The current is 0.35 mA
